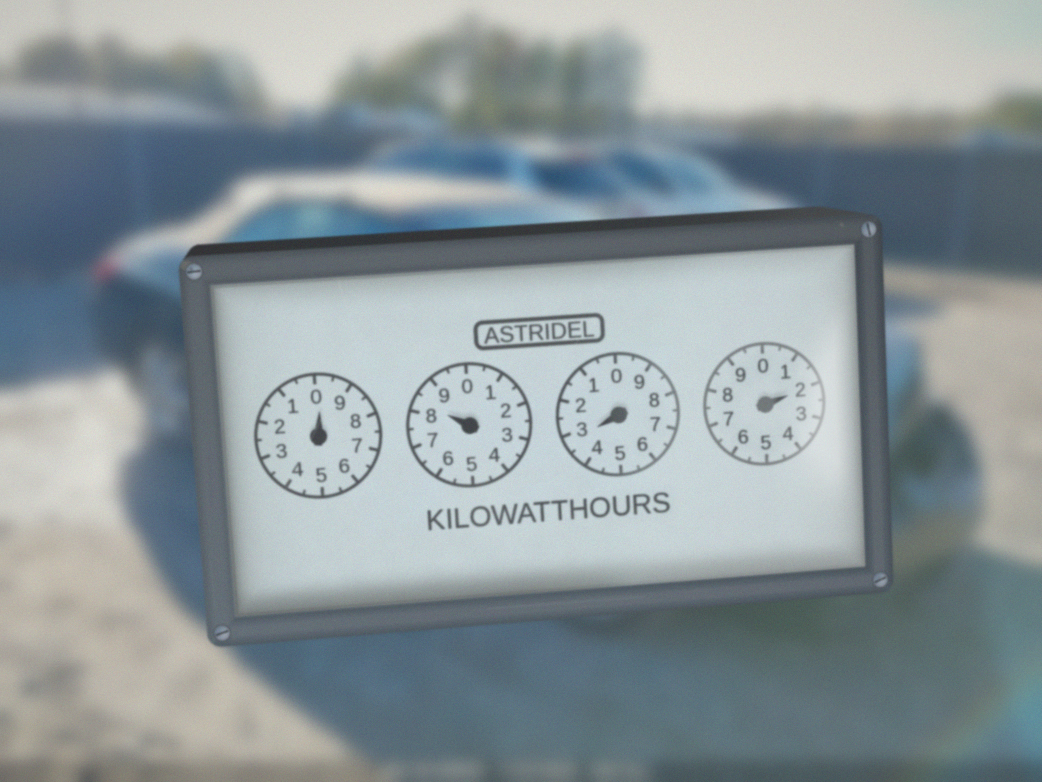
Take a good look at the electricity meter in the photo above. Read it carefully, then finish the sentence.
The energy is 9832 kWh
